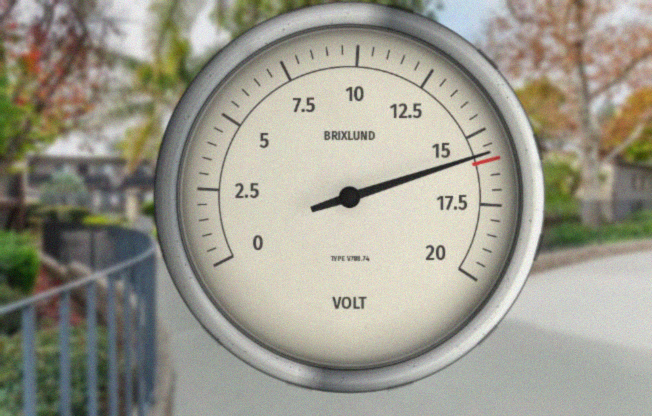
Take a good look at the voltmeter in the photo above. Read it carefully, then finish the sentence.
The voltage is 15.75 V
